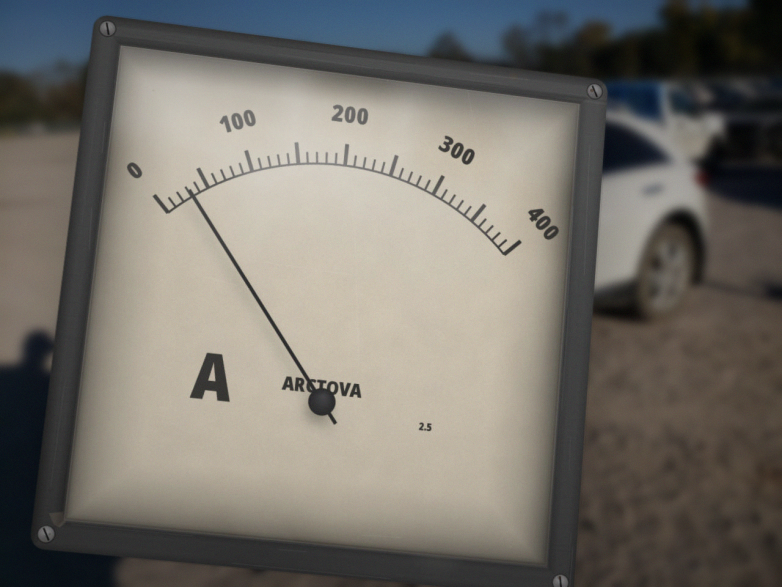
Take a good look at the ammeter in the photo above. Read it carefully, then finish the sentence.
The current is 30 A
